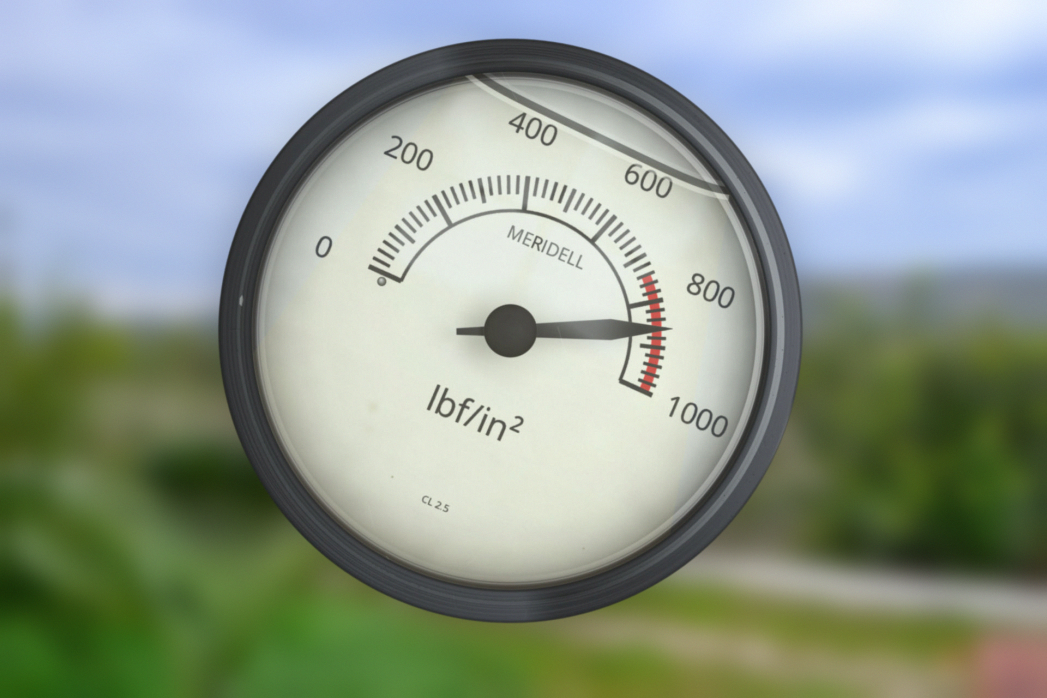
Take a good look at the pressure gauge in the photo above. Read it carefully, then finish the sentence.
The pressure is 860 psi
